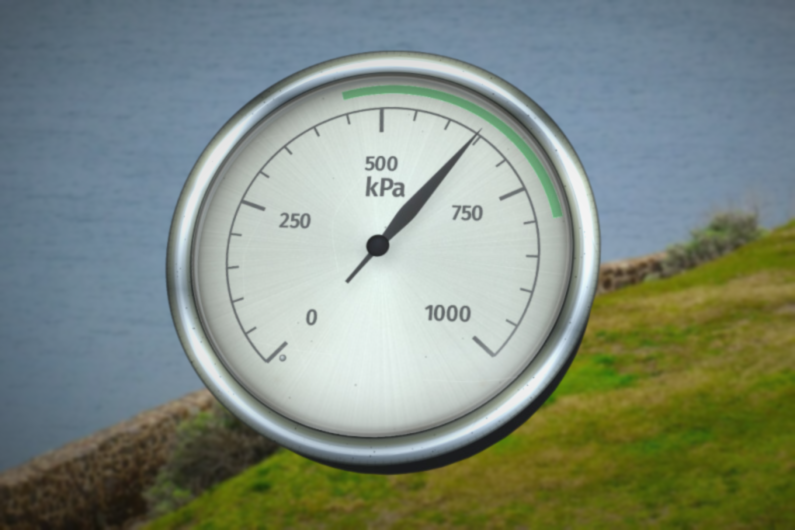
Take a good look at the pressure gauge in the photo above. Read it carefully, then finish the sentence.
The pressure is 650 kPa
